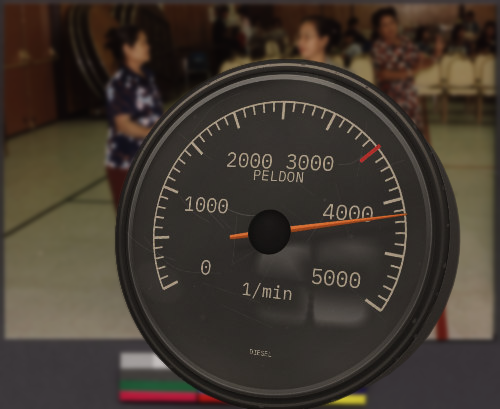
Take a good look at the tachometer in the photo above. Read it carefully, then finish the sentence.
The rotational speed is 4150 rpm
